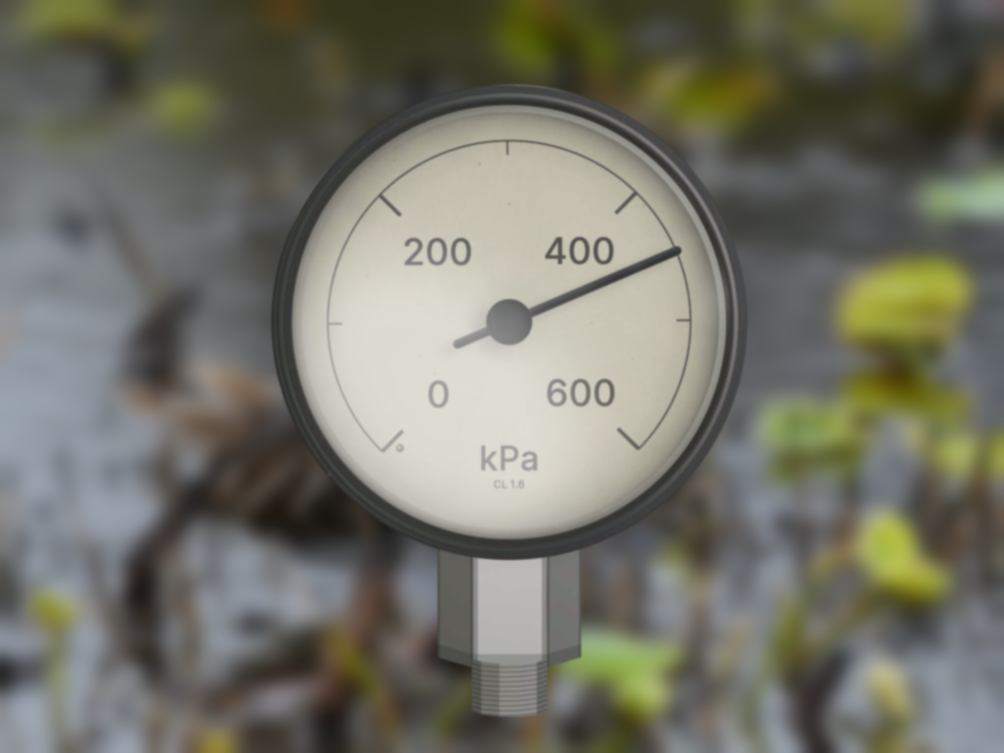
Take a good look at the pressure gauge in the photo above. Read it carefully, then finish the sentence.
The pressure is 450 kPa
